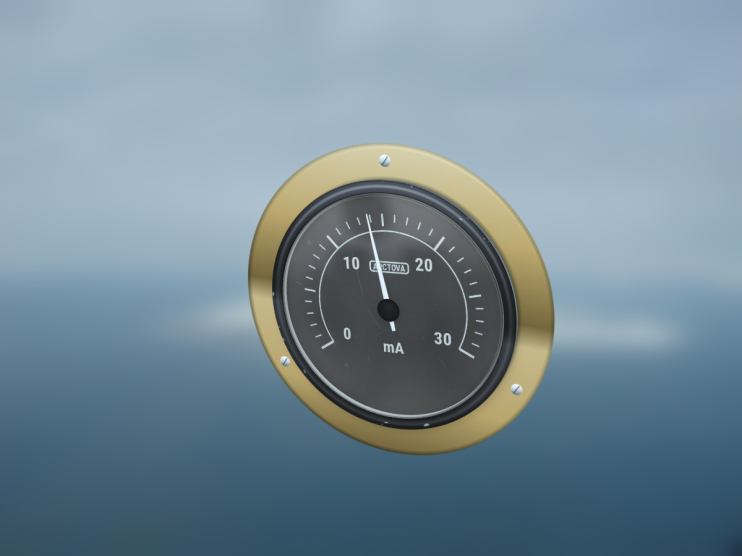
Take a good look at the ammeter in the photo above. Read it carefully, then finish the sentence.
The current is 14 mA
